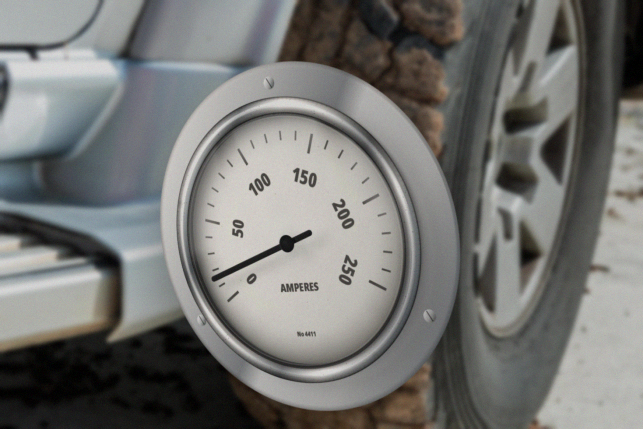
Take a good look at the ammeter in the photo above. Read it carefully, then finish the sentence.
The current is 15 A
